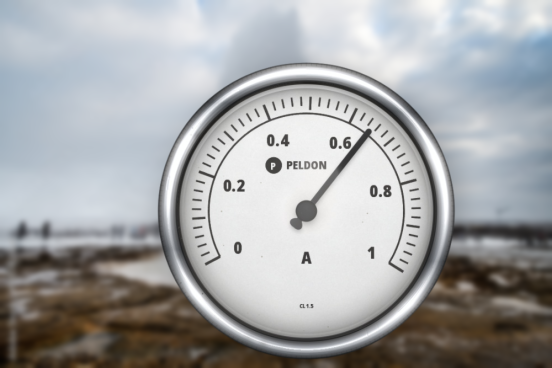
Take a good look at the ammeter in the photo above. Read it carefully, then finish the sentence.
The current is 0.65 A
